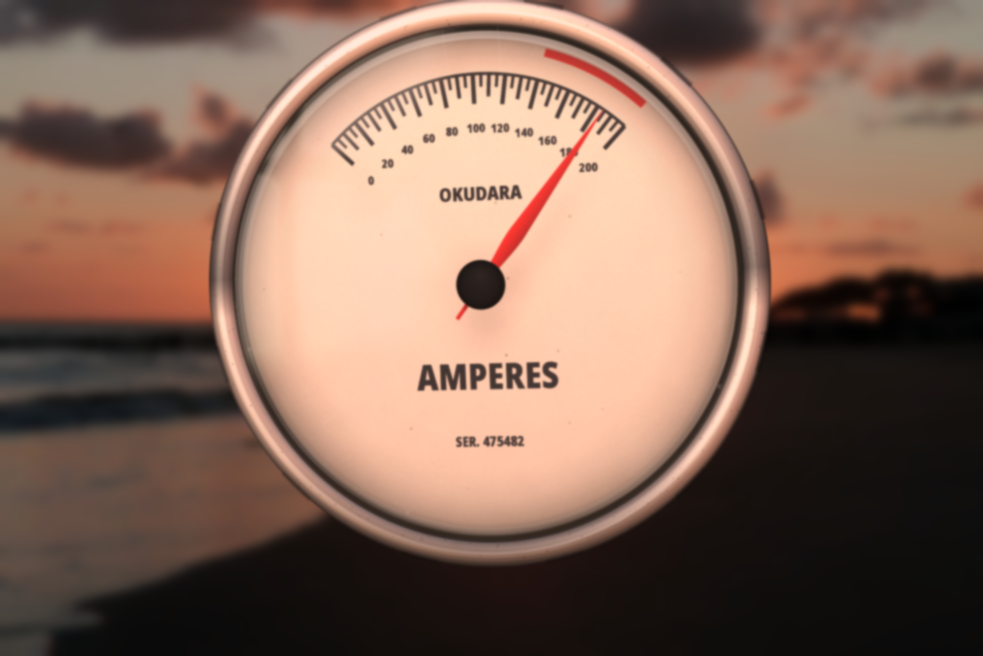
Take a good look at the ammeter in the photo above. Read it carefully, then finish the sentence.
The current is 185 A
